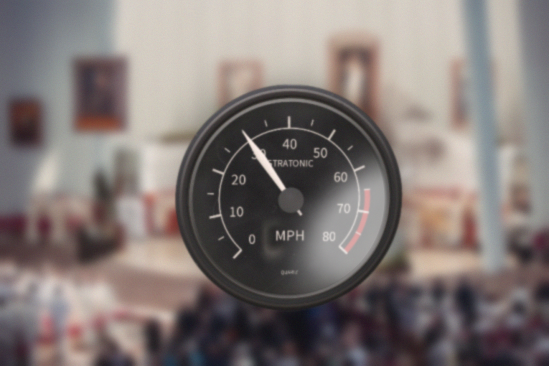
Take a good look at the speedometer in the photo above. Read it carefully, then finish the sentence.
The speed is 30 mph
